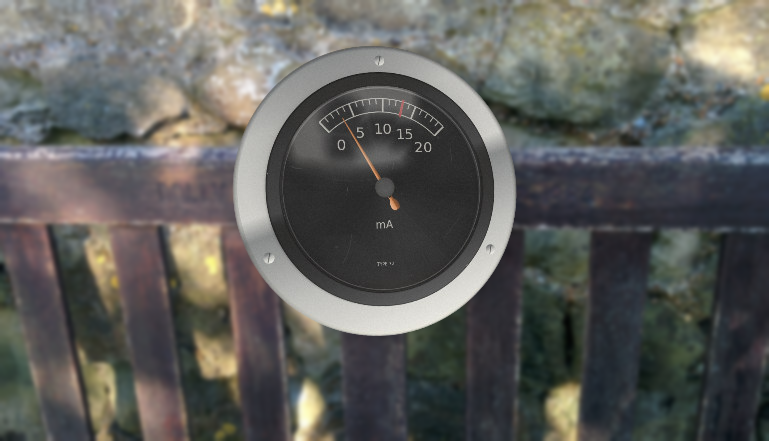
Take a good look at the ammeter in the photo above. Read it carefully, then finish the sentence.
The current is 3 mA
